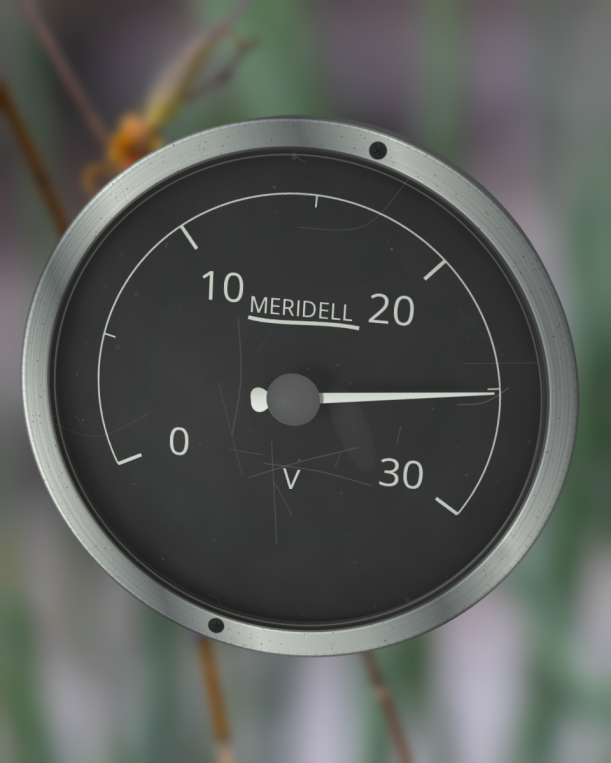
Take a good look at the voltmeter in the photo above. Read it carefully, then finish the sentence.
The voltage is 25 V
